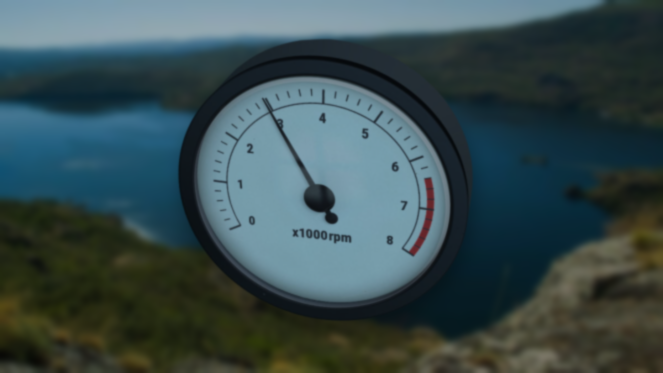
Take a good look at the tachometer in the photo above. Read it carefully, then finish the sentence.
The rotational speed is 3000 rpm
